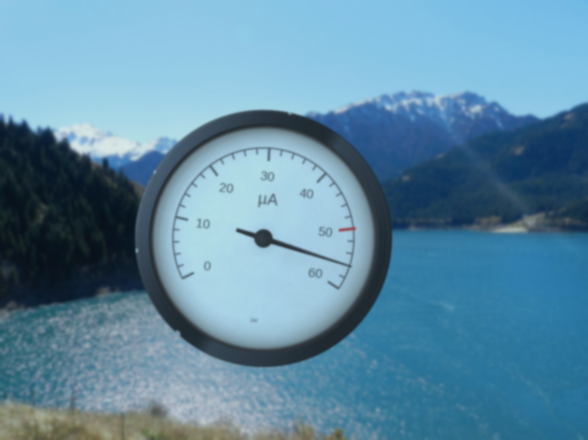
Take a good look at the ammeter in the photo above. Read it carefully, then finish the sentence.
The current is 56 µA
